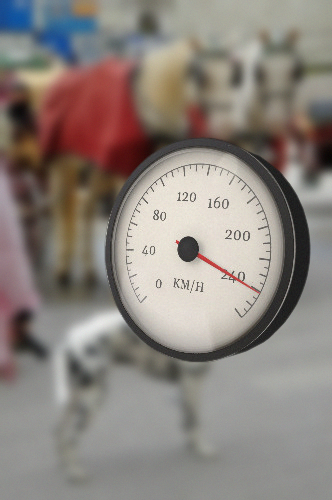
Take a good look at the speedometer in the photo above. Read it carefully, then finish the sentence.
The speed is 240 km/h
